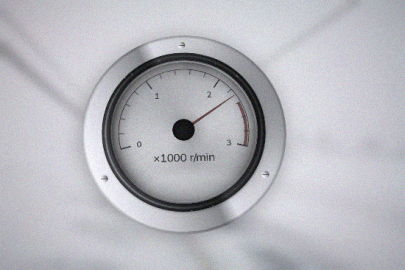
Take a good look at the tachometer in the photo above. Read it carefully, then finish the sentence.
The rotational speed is 2300 rpm
